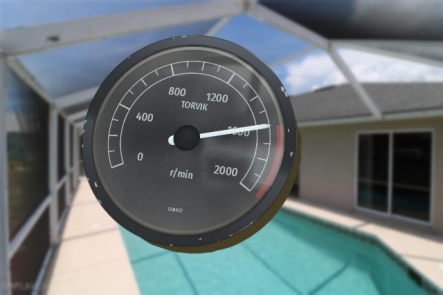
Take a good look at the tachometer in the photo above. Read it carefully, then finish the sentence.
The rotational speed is 1600 rpm
